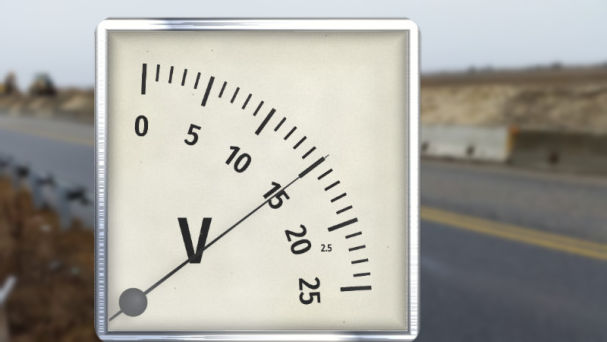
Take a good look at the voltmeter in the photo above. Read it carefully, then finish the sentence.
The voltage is 15 V
